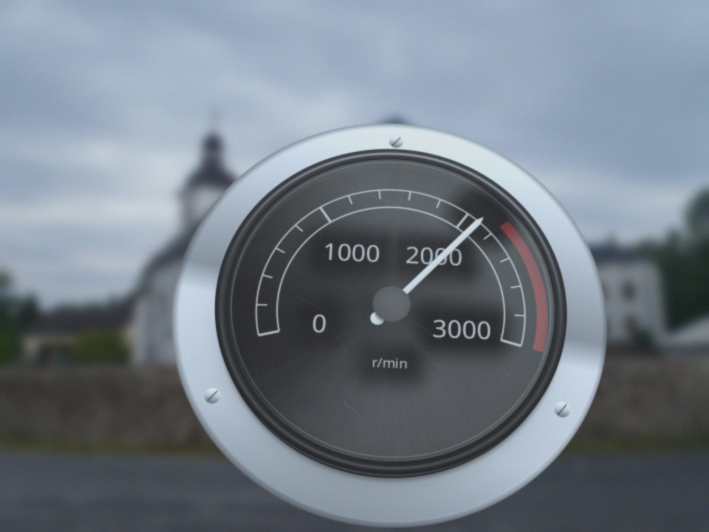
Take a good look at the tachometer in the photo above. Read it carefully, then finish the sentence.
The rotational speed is 2100 rpm
